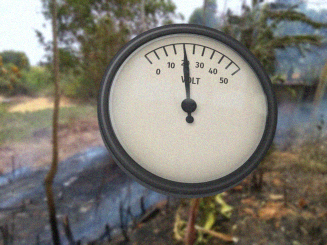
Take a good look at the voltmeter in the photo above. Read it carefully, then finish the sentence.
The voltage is 20 V
